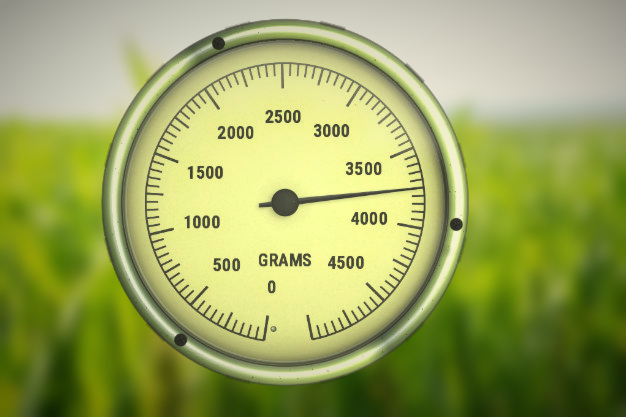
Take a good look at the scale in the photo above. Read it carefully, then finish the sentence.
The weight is 3750 g
